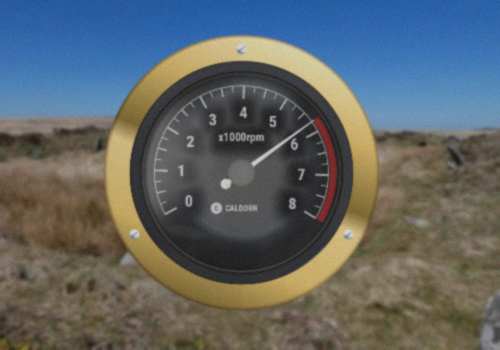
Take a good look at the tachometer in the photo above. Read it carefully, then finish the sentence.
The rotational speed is 5750 rpm
